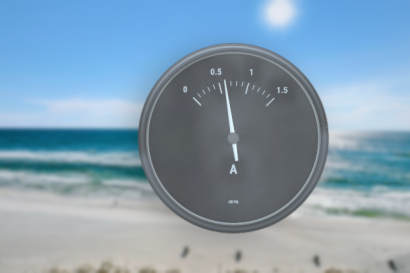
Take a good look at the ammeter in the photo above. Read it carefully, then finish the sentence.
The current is 0.6 A
